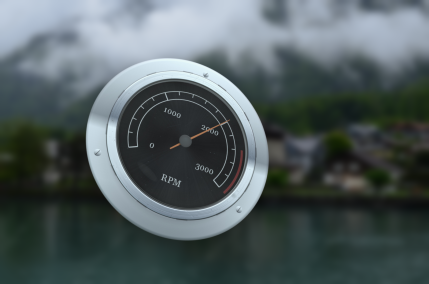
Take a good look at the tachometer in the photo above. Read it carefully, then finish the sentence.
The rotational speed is 2000 rpm
